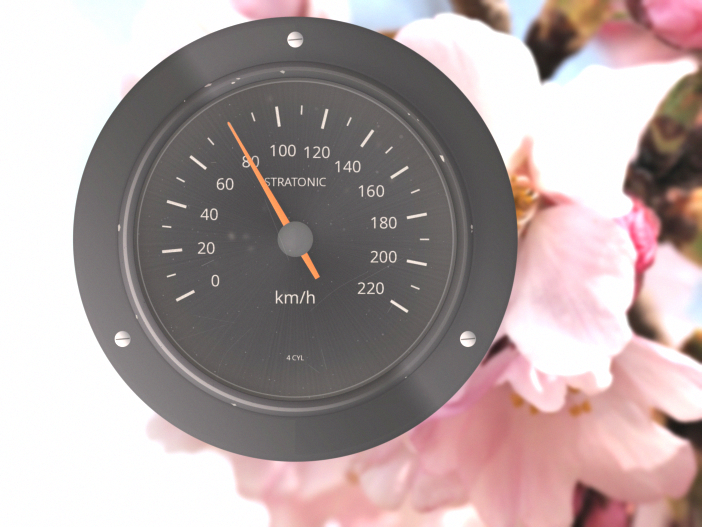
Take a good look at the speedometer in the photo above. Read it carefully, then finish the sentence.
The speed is 80 km/h
